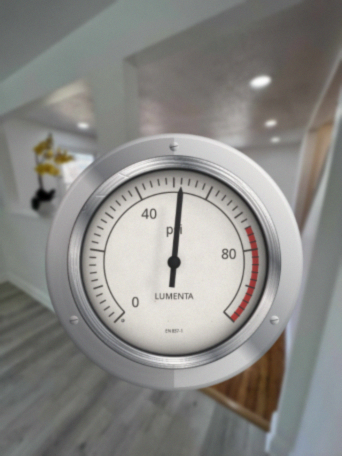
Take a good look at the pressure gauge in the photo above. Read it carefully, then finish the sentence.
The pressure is 52 psi
